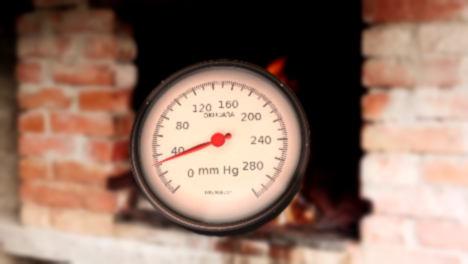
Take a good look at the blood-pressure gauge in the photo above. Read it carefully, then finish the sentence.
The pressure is 30 mmHg
